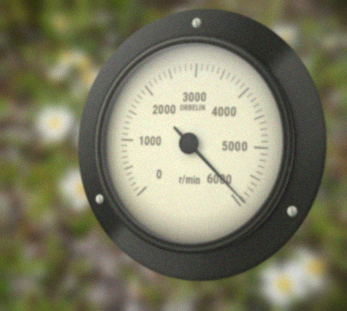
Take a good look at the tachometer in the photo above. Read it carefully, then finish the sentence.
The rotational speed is 5900 rpm
